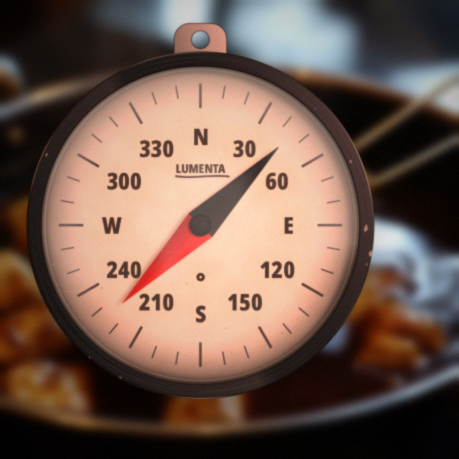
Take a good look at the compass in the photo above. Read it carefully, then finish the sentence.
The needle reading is 225 °
